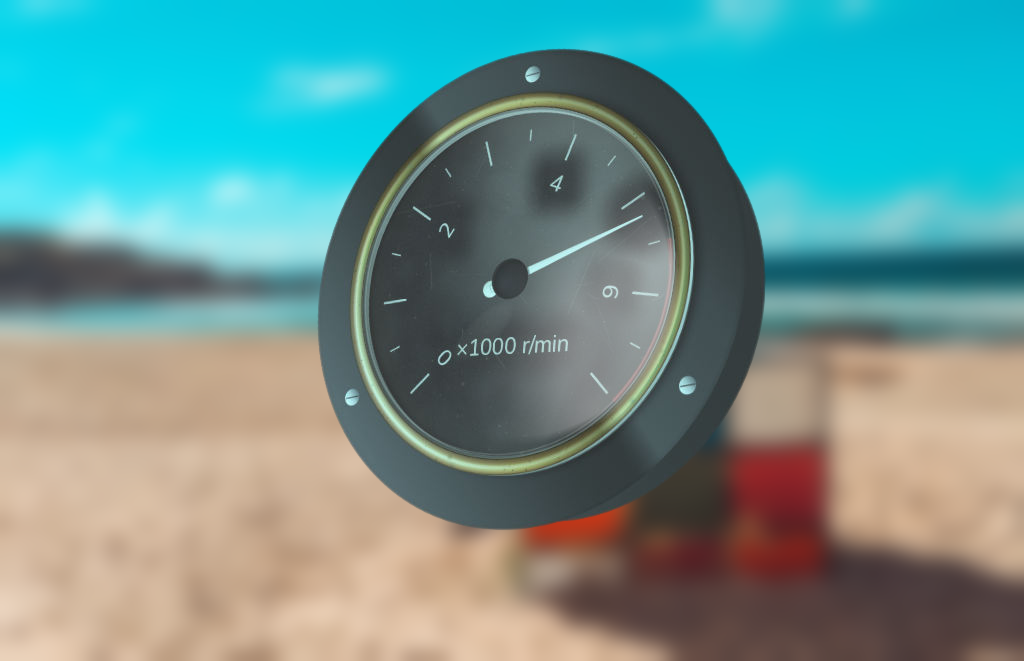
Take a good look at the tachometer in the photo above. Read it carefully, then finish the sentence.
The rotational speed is 5250 rpm
